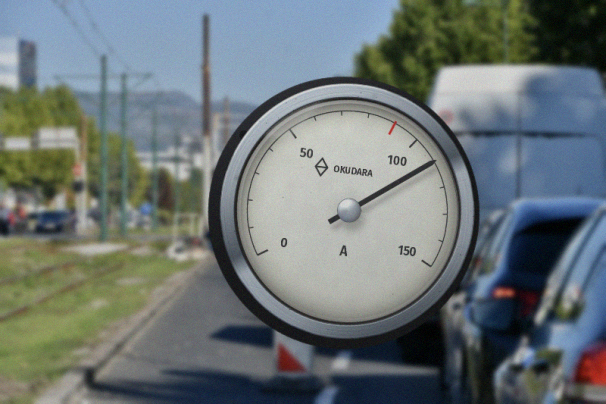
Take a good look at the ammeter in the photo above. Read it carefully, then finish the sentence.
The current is 110 A
